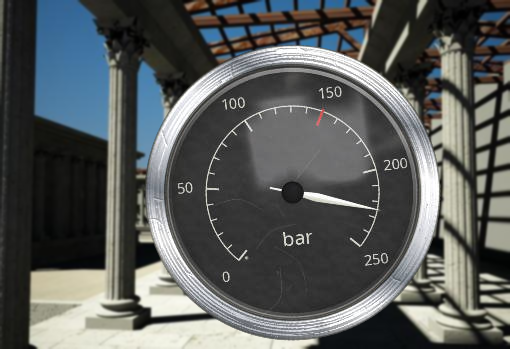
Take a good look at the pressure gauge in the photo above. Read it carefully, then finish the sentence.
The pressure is 225 bar
